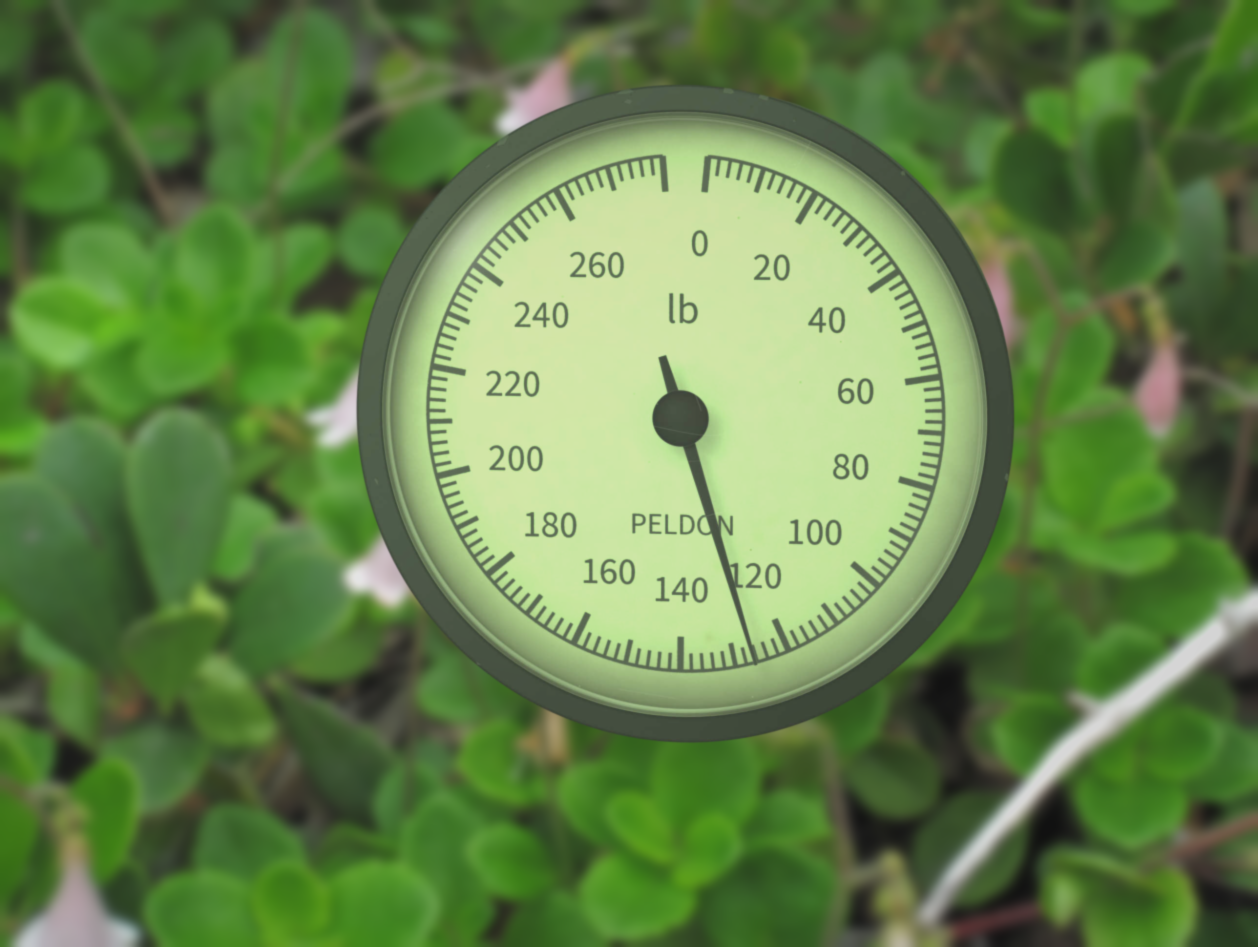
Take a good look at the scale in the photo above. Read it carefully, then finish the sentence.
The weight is 126 lb
